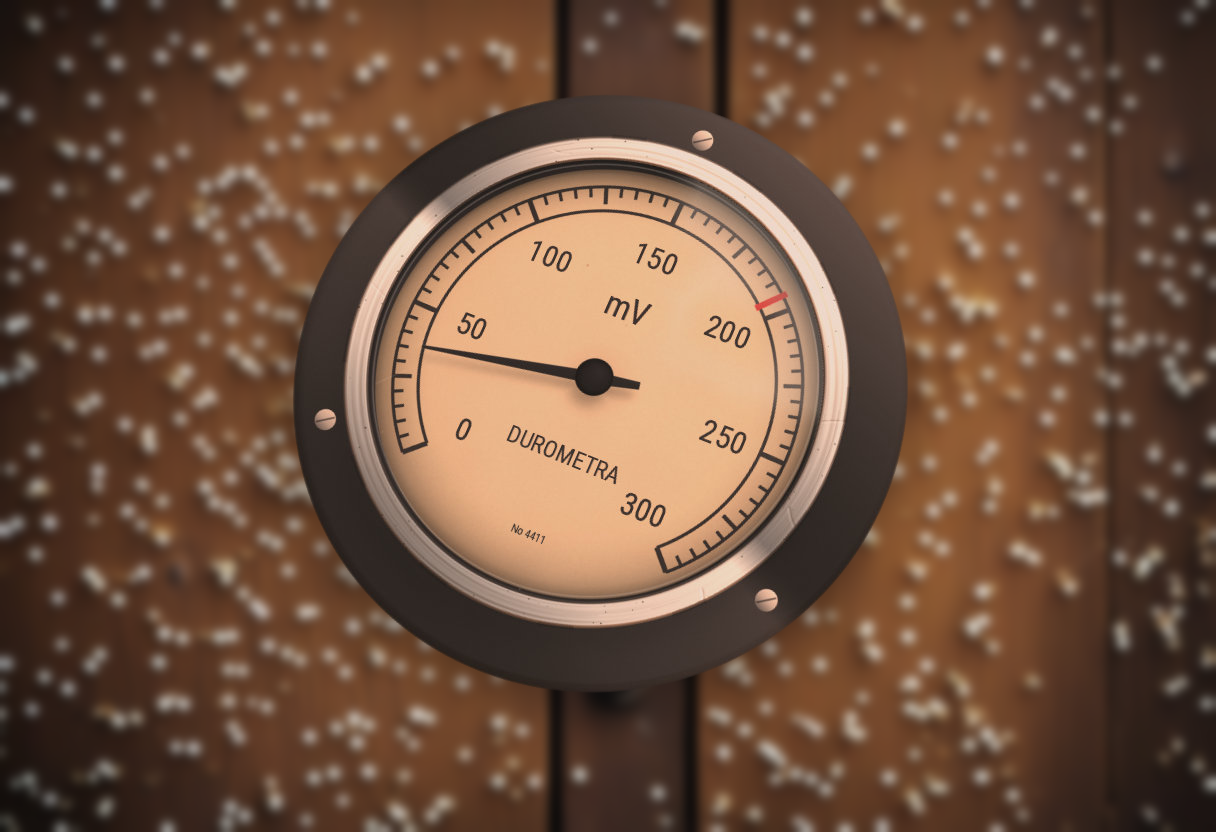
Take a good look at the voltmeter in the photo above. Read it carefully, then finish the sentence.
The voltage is 35 mV
